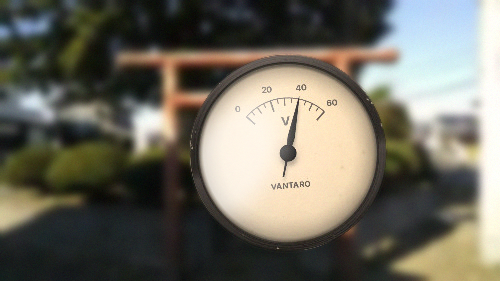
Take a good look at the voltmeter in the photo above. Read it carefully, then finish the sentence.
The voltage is 40 V
